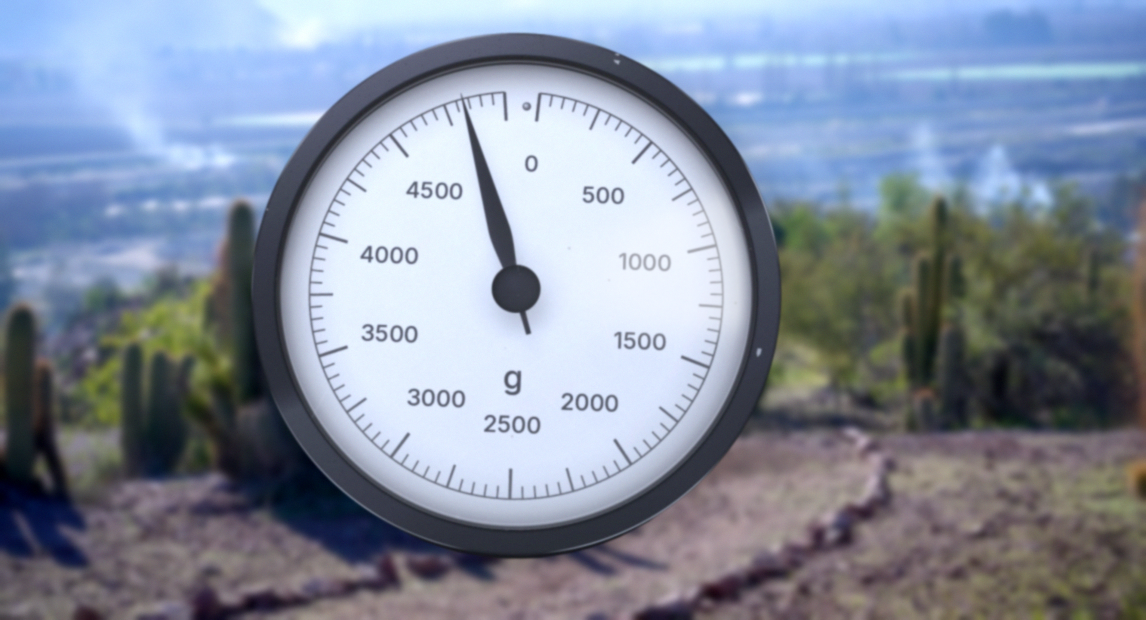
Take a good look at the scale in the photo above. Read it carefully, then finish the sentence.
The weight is 4825 g
